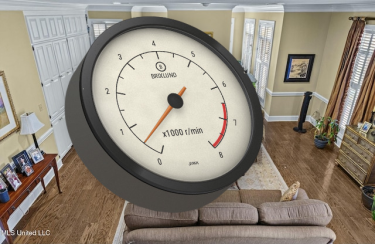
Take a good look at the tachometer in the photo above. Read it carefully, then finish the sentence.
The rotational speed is 500 rpm
